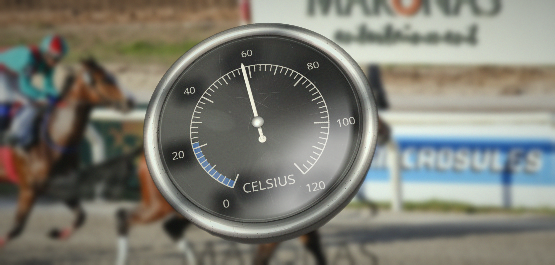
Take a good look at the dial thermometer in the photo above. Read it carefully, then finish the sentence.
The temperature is 58 °C
